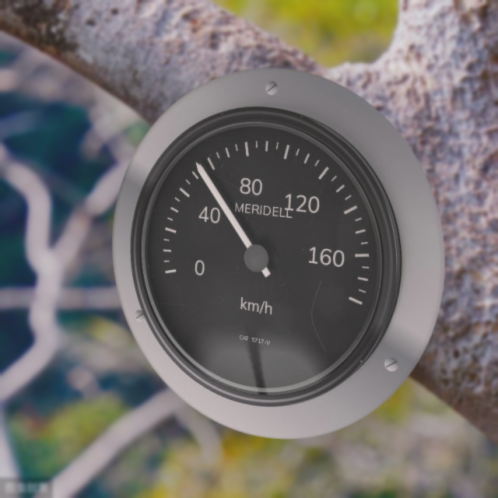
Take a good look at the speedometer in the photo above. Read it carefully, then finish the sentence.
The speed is 55 km/h
